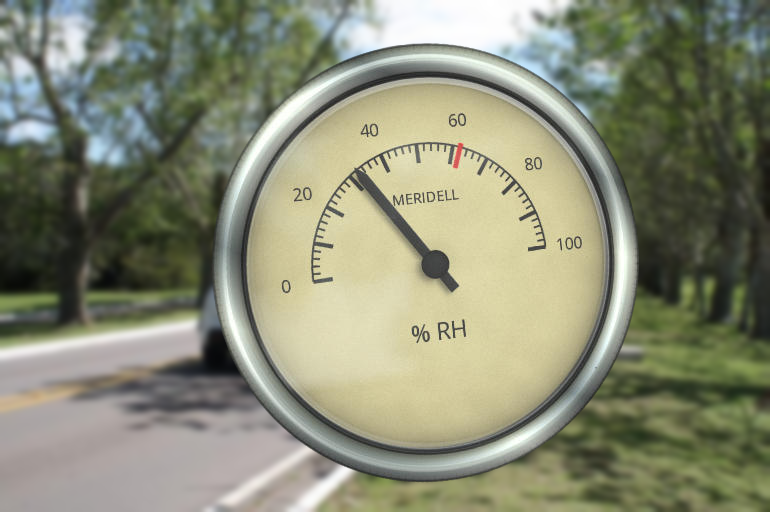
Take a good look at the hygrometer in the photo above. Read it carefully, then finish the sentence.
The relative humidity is 32 %
